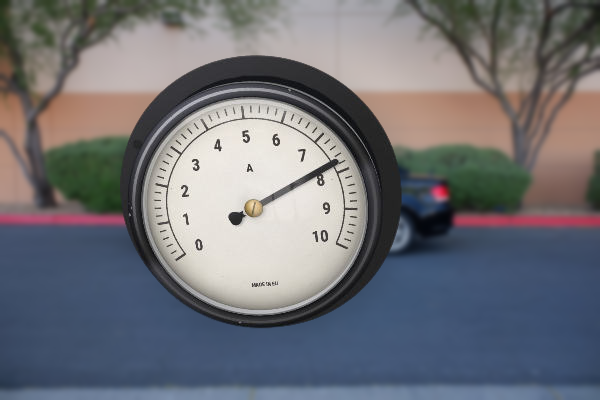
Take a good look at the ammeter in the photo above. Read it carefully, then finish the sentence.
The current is 7.7 A
